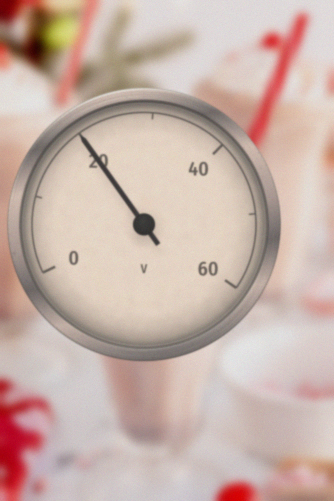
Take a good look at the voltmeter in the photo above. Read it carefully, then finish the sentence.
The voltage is 20 V
